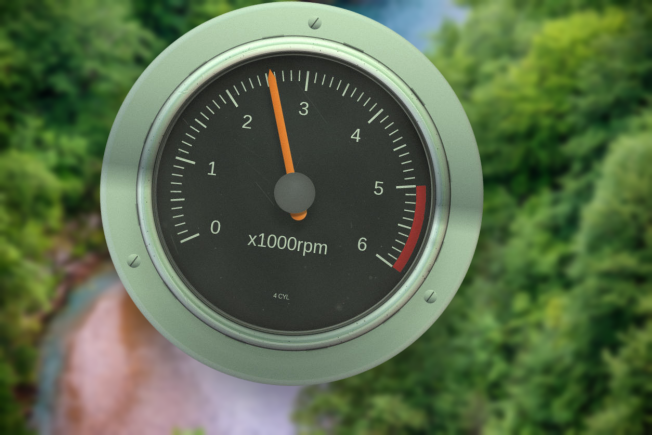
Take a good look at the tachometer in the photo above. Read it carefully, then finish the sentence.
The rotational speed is 2550 rpm
